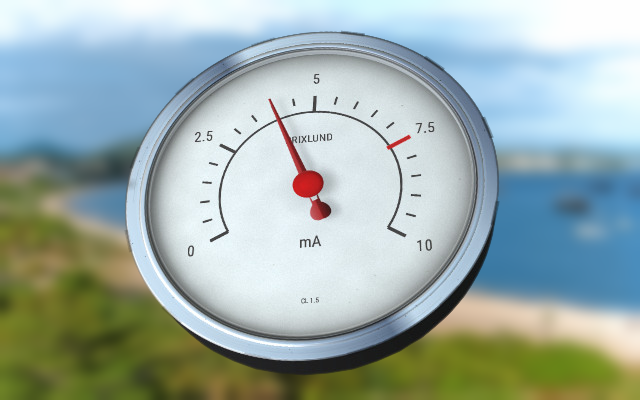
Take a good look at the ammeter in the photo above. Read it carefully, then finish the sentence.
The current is 4 mA
